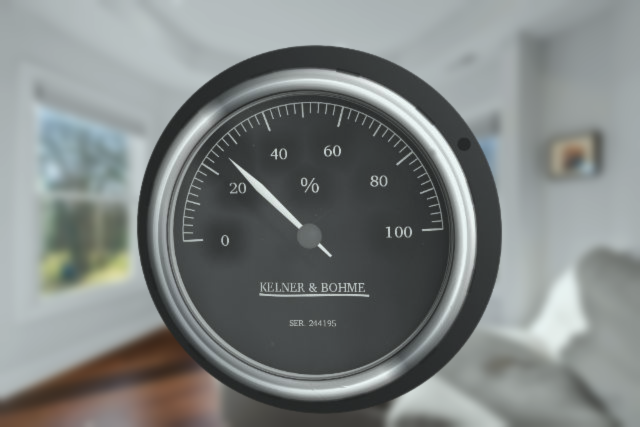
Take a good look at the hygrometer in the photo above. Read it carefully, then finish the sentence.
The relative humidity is 26 %
